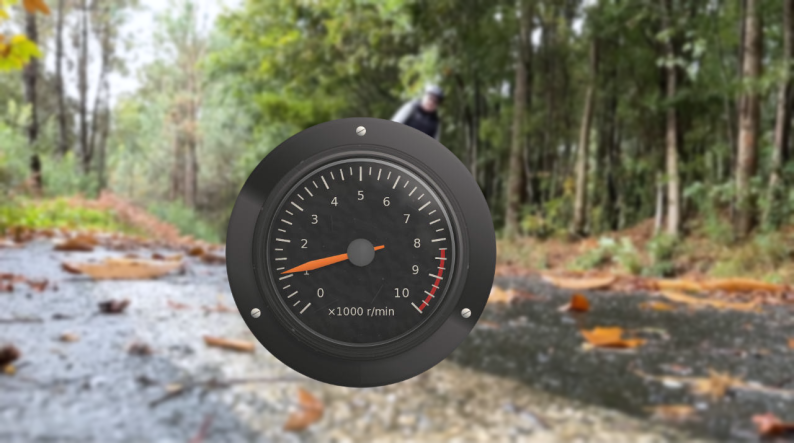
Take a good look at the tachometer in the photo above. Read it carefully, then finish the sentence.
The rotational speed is 1125 rpm
